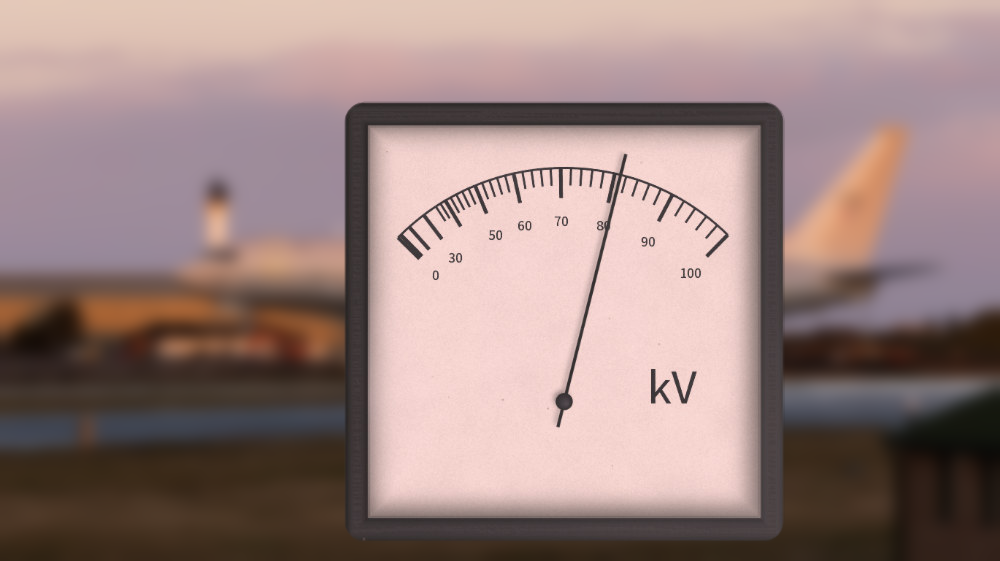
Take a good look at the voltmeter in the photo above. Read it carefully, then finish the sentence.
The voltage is 81 kV
